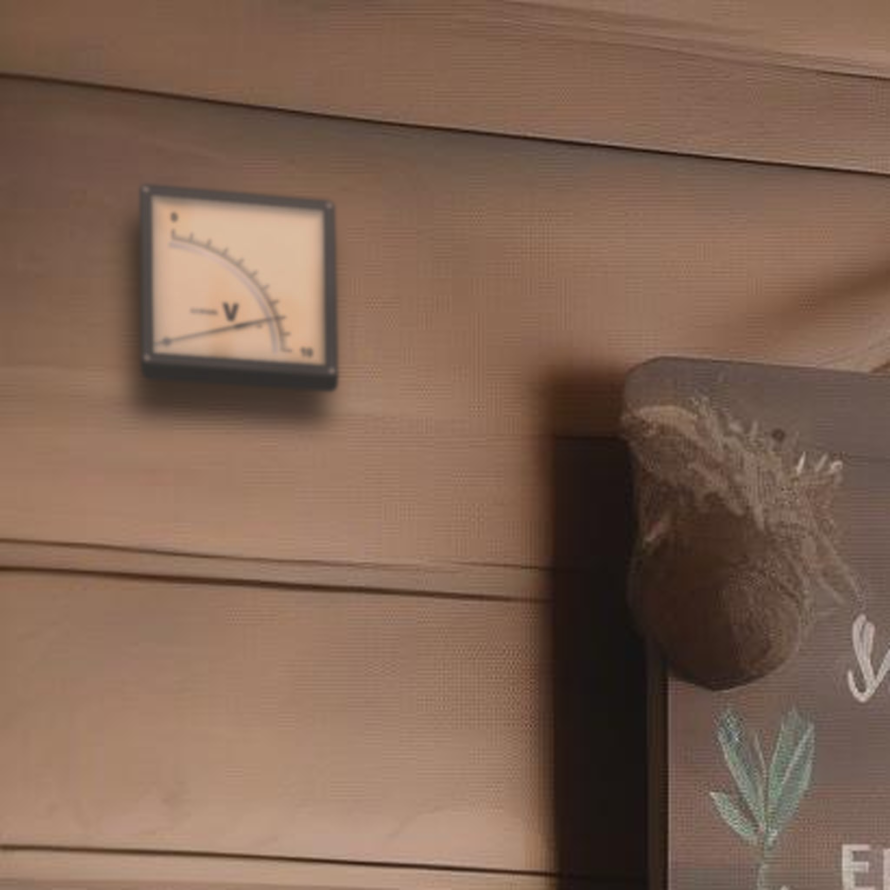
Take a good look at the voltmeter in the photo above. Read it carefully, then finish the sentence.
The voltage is 8 V
